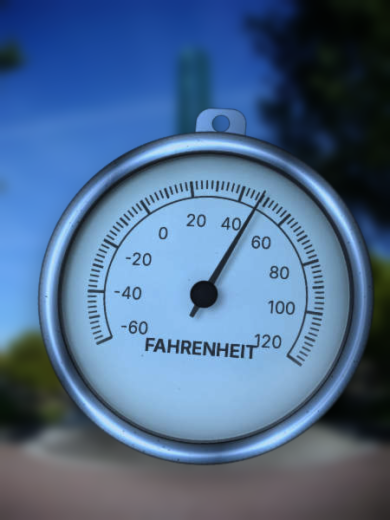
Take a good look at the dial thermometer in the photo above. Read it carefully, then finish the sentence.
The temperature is 48 °F
